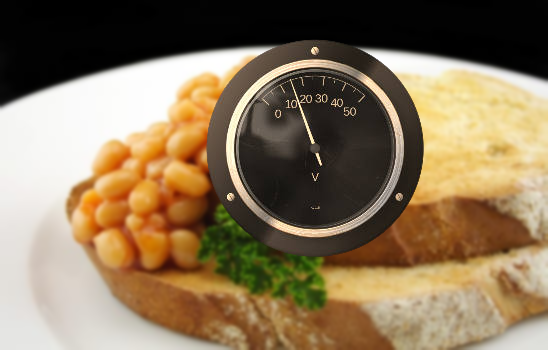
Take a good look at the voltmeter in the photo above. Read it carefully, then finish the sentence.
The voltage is 15 V
